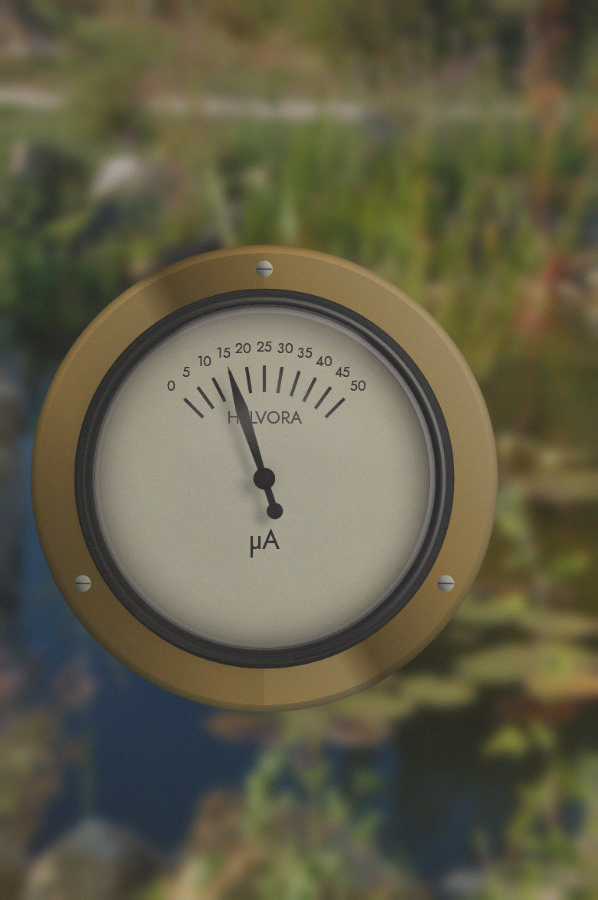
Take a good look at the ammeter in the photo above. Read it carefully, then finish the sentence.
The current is 15 µA
